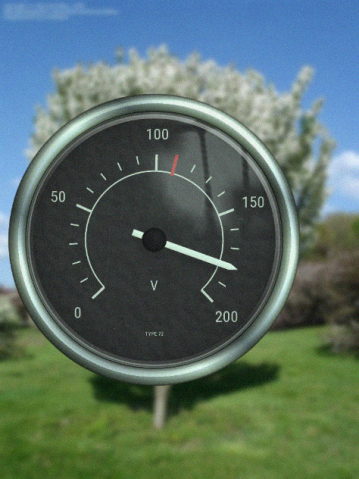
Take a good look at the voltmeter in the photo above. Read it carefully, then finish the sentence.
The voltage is 180 V
